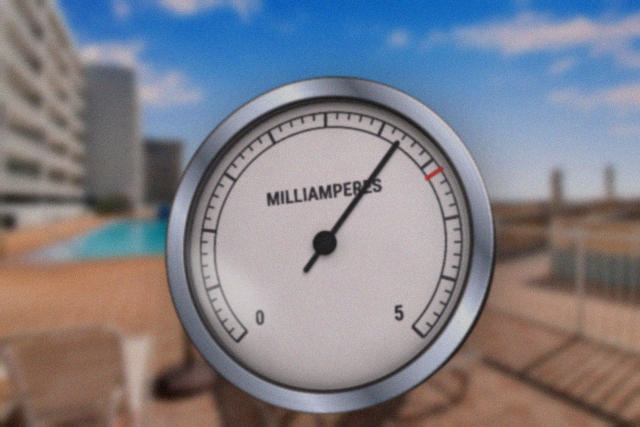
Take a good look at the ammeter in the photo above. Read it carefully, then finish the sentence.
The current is 3.2 mA
